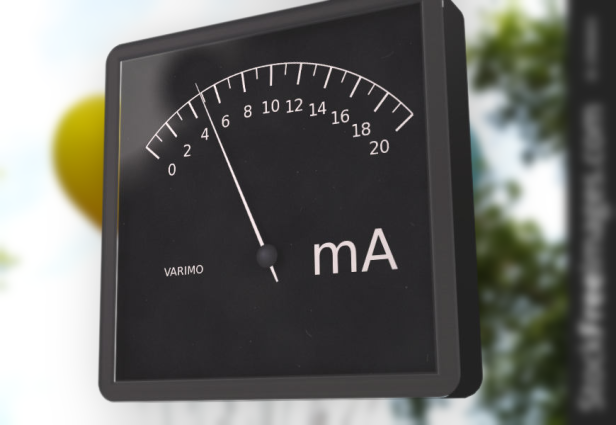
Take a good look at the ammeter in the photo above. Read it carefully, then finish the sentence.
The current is 5 mA
